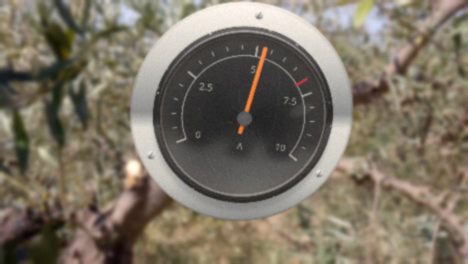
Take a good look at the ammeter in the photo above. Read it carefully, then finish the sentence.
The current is 5.25 A
